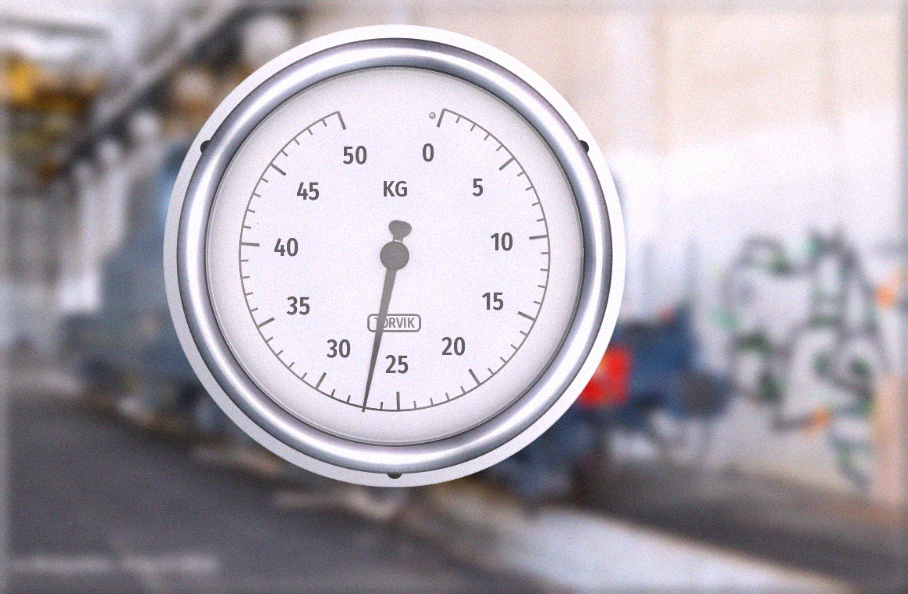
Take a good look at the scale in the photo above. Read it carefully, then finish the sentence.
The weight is 27 kg
